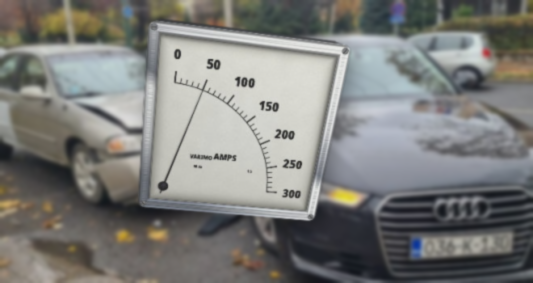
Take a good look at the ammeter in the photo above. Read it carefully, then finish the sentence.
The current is 50 A
